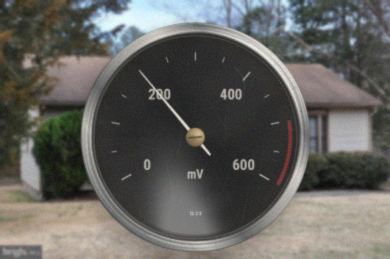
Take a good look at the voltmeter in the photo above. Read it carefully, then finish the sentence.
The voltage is 200 mV
